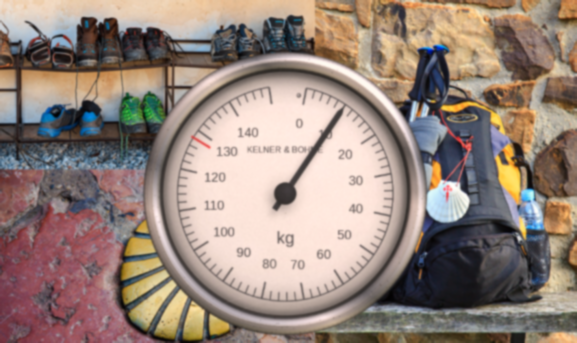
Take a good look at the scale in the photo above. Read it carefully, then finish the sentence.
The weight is 10 kg
